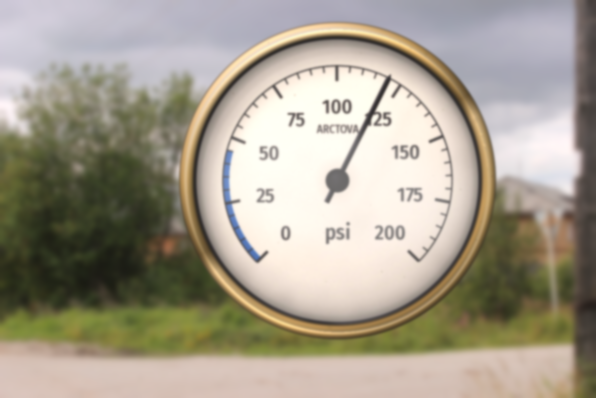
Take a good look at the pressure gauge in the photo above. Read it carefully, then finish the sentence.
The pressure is 120 psi
